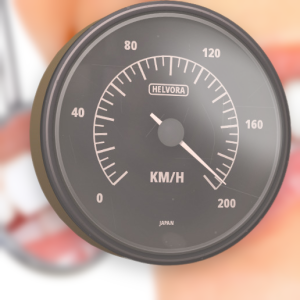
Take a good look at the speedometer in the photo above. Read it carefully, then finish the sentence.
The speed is 195 km/h
